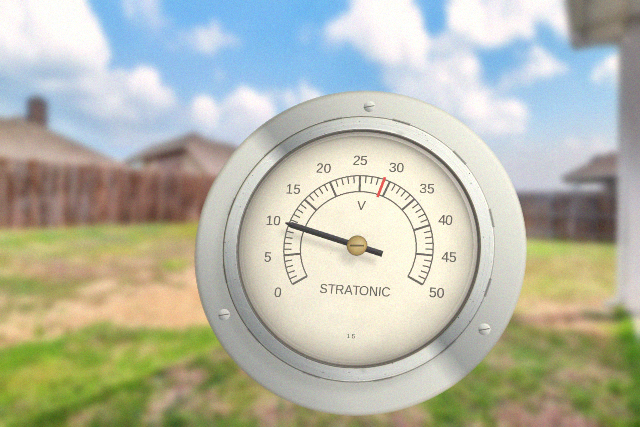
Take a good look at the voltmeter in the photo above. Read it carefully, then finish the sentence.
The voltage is 10 V
